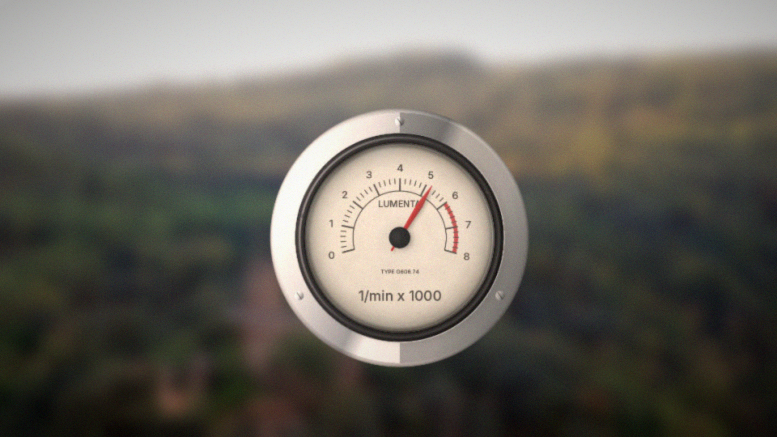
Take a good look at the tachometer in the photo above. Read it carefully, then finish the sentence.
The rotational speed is 5200 rpm
